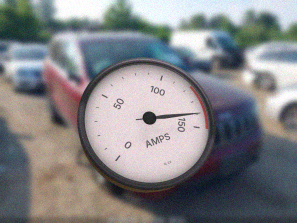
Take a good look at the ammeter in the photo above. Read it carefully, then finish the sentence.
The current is 140 A
